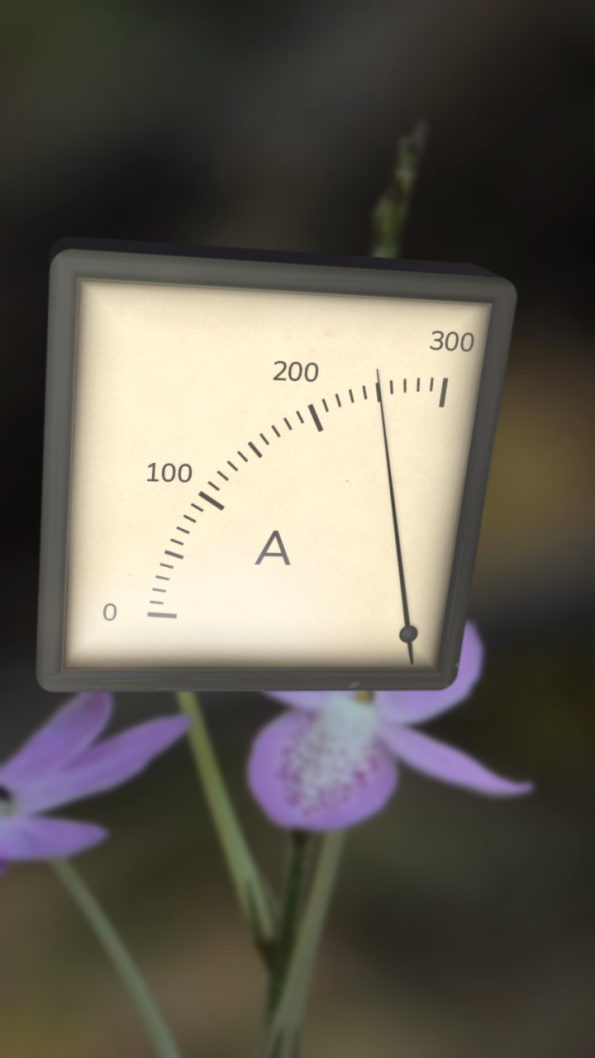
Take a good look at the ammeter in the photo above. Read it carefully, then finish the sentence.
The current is 250 A
